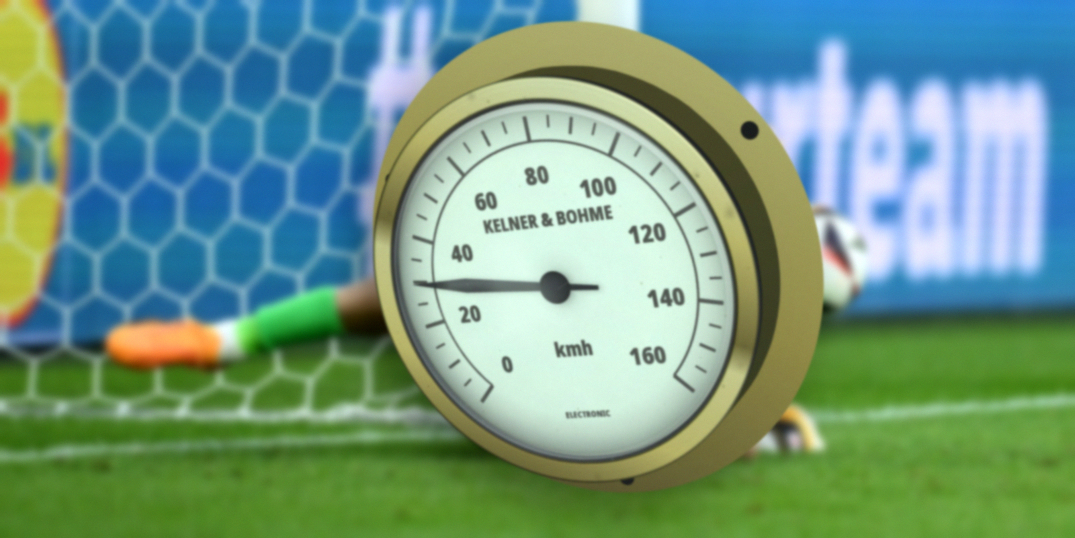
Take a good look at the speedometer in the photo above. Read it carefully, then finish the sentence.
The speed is 30 km/h
